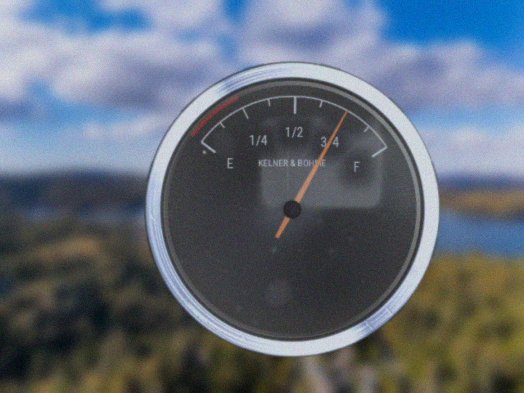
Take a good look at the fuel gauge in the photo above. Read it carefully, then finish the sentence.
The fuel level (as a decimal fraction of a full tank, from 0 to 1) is 0.75
